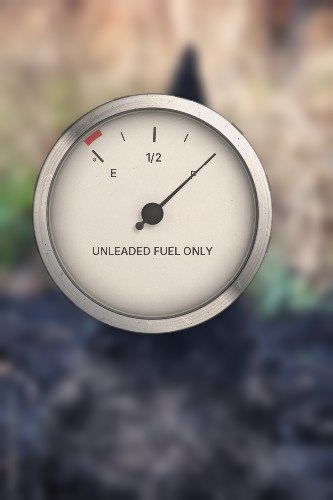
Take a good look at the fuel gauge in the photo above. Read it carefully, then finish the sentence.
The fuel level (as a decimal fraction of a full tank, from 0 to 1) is 1
